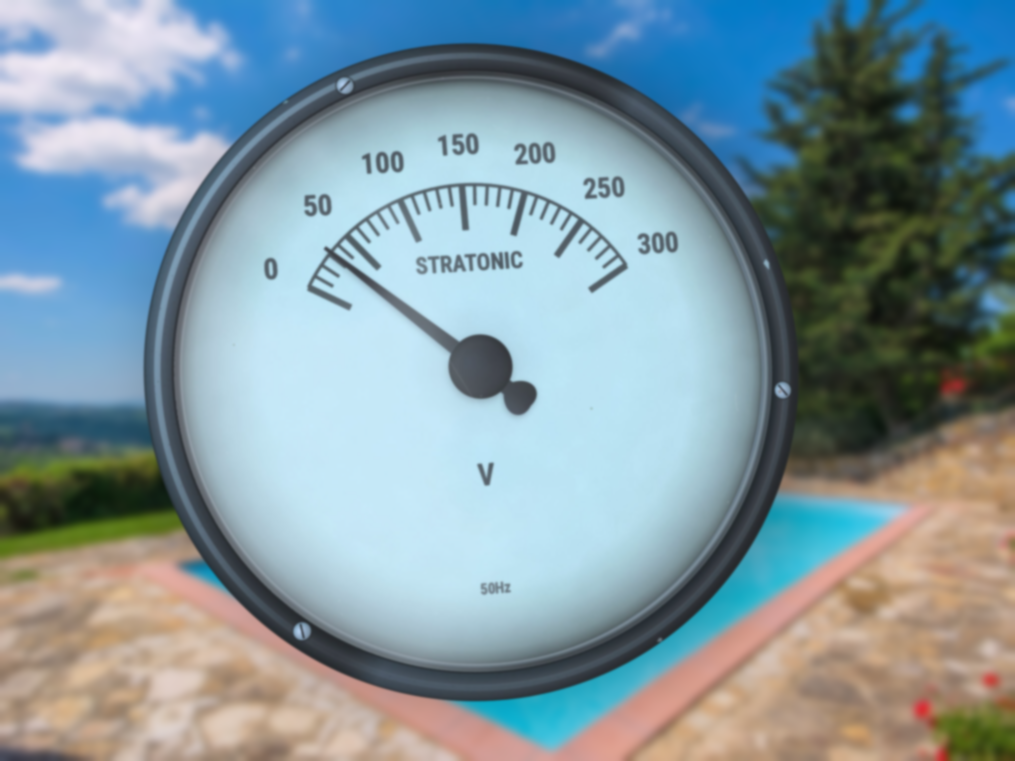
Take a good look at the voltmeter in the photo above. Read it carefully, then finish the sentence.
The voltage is 30 V
